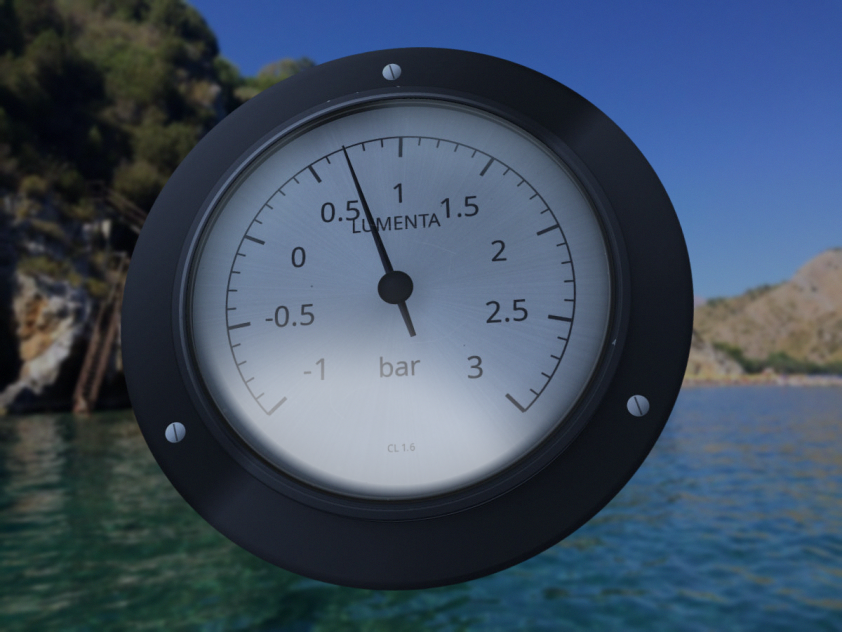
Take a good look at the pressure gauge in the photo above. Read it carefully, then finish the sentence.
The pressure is 0.7 bar
